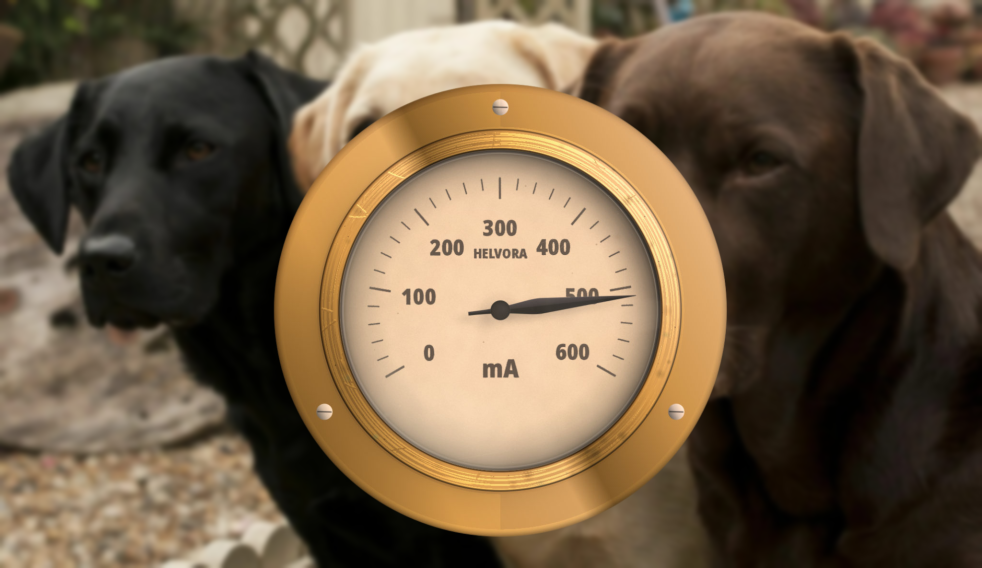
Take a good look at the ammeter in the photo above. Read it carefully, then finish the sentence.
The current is 510 mA
